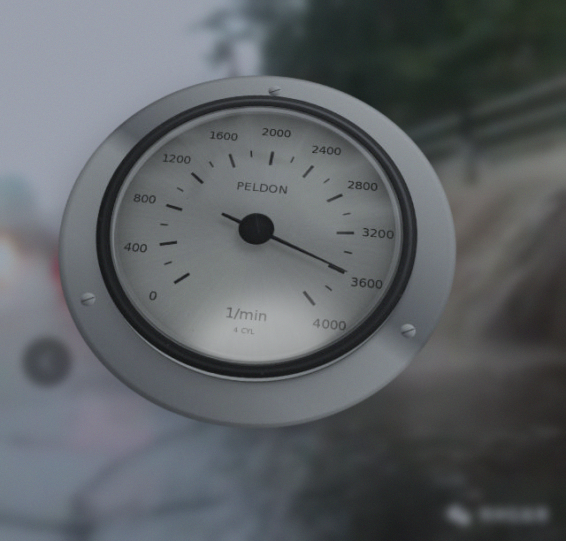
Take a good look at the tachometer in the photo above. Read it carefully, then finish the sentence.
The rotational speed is 3600 rpm
